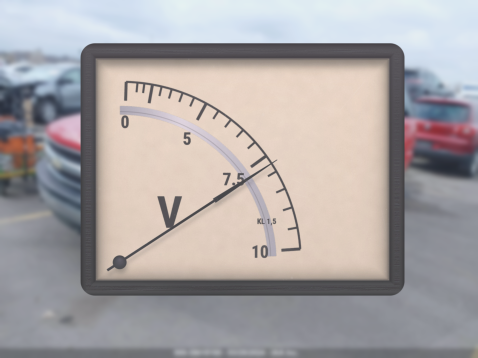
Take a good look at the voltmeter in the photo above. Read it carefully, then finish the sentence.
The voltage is 7.75 V
